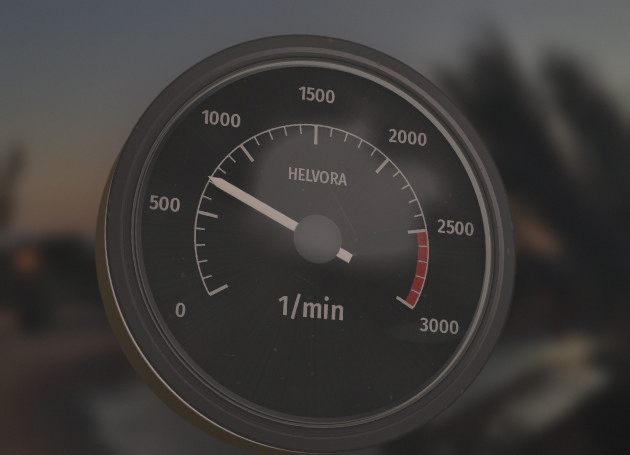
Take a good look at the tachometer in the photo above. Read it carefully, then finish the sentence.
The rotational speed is 700 rpm
